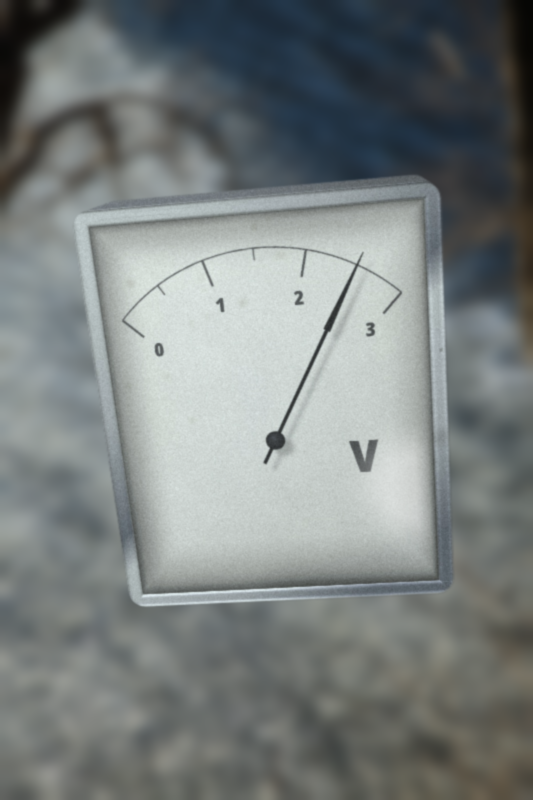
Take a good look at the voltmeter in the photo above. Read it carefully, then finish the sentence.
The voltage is 2.5 V
